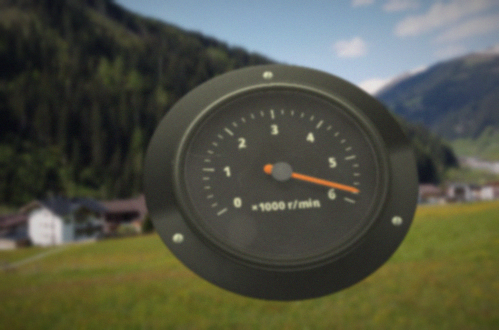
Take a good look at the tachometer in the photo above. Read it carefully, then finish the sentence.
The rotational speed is 5800 rpm
